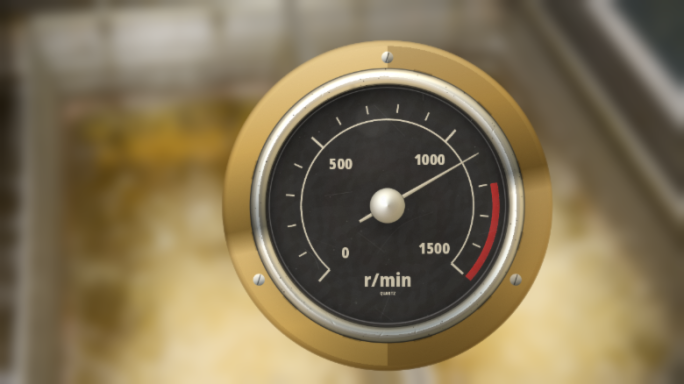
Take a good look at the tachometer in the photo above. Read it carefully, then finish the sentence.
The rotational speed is 1100 rpm
